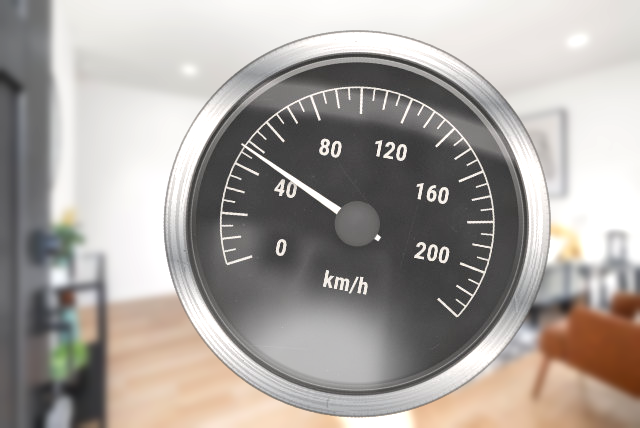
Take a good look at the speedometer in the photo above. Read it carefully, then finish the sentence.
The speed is 47.5 km/h
